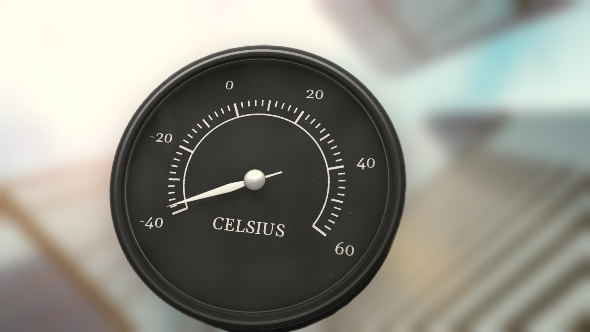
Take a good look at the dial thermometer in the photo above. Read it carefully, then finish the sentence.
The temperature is -38 °C
